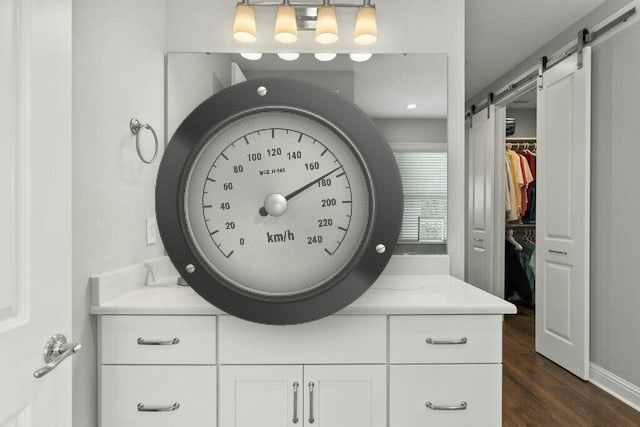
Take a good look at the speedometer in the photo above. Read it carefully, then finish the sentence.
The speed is 175 km/h
